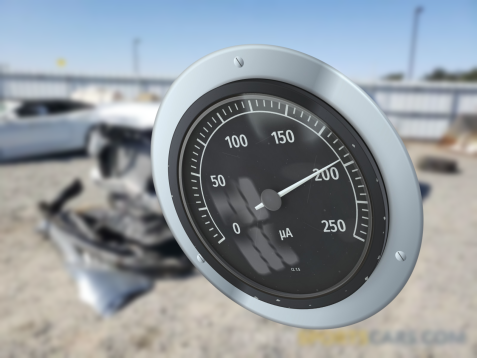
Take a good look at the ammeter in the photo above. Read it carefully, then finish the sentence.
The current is 195 µA
